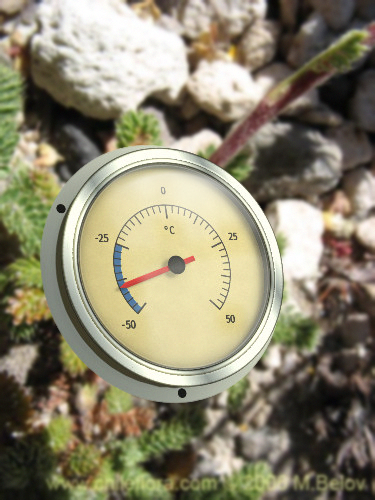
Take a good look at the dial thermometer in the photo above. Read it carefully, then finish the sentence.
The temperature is -40 °C
